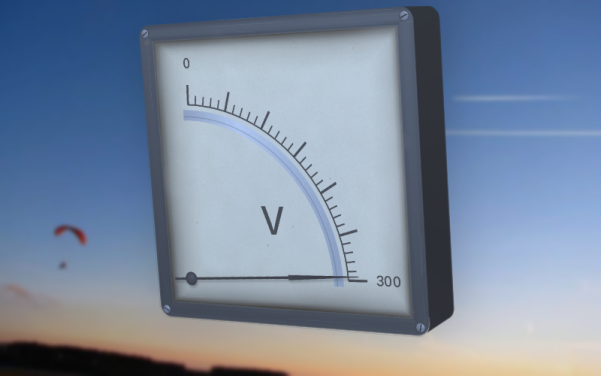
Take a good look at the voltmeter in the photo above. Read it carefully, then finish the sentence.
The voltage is 295 V
